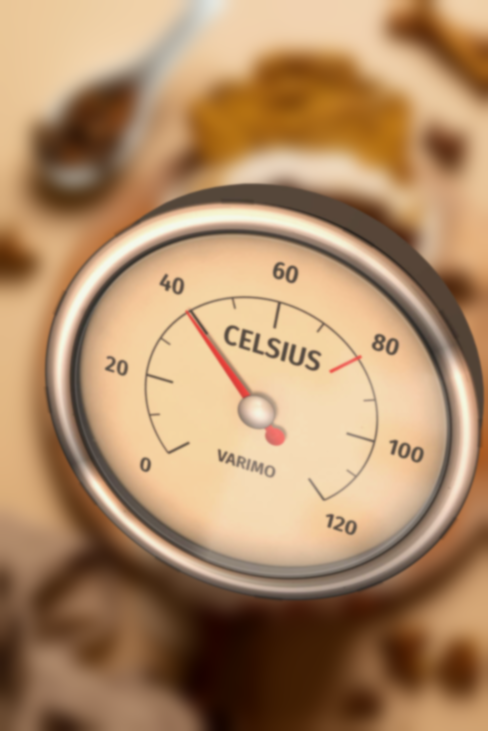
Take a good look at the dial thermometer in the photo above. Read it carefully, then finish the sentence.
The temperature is 40 °C
